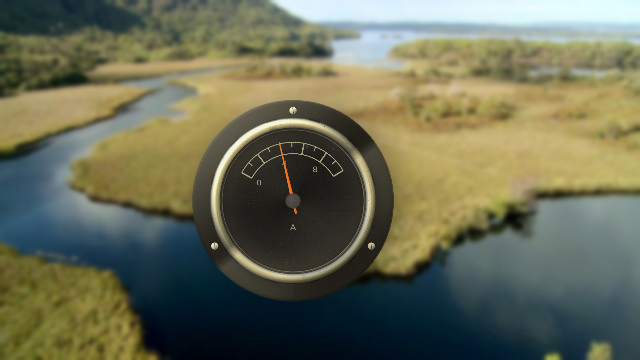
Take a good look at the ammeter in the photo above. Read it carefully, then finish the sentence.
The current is 4 A
